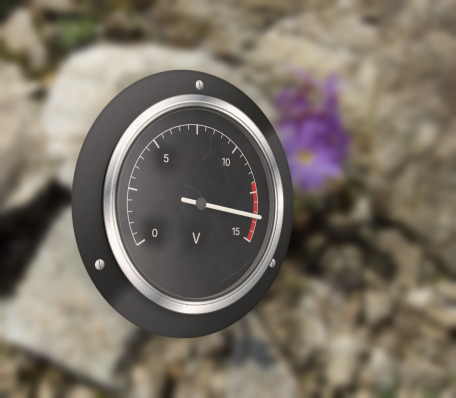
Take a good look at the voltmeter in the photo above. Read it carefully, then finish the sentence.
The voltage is 13.75 V
